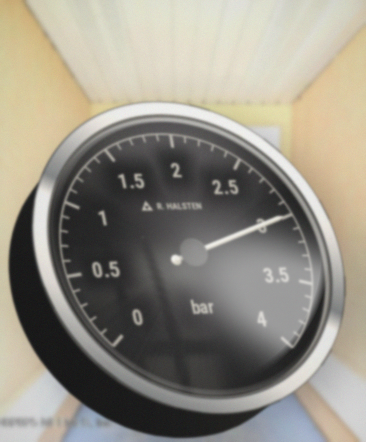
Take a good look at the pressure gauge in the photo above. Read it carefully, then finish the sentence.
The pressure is 3 bar
